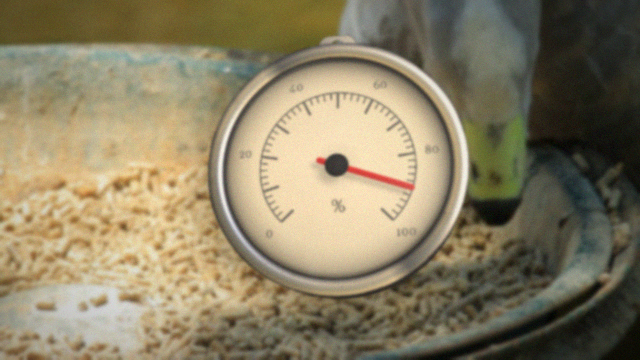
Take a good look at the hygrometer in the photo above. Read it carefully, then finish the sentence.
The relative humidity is 90 %
